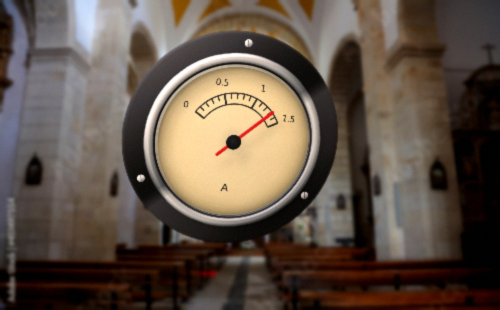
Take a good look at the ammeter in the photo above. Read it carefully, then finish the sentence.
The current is 1.3 A
